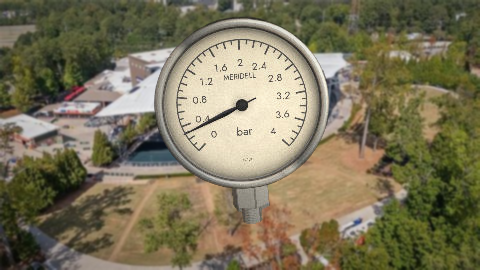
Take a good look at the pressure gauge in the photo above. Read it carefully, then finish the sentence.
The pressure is 0.3 bar
